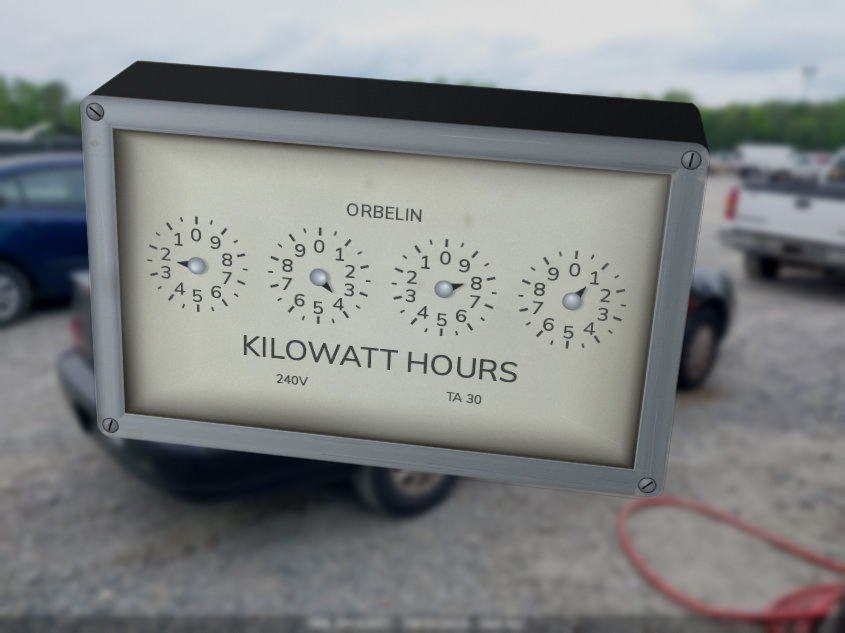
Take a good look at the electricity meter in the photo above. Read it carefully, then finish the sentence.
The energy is 2381 kWh
